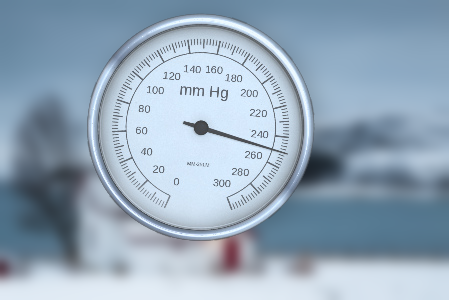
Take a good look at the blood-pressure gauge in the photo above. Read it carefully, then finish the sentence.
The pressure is 250 mmHg
